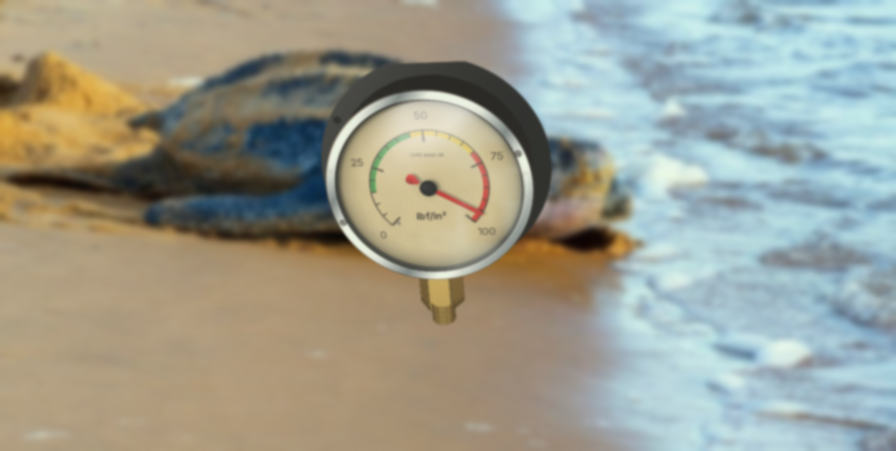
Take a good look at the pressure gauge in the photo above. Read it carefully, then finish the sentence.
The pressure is 95 psi
